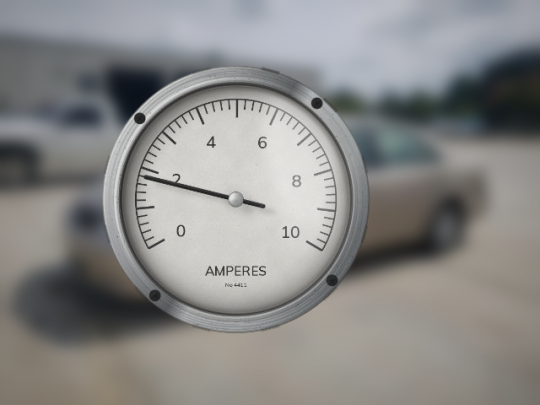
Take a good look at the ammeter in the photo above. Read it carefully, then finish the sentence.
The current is 1.8 A
